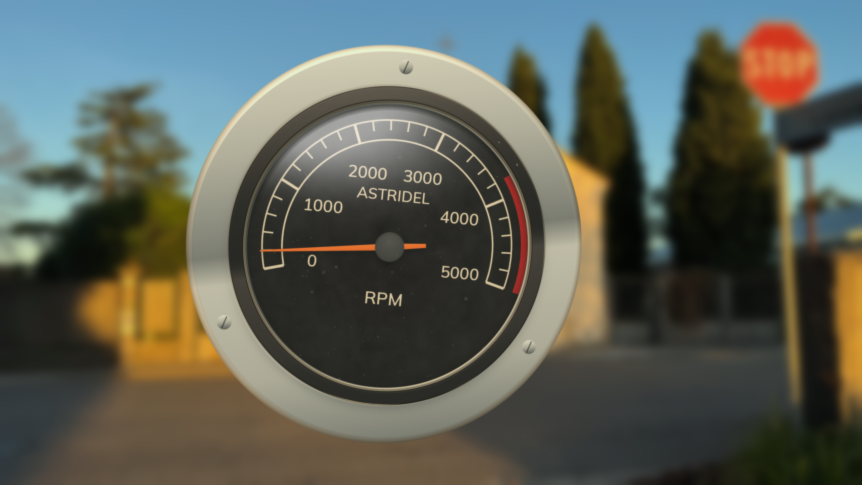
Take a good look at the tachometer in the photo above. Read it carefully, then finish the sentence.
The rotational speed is 200 rpm
